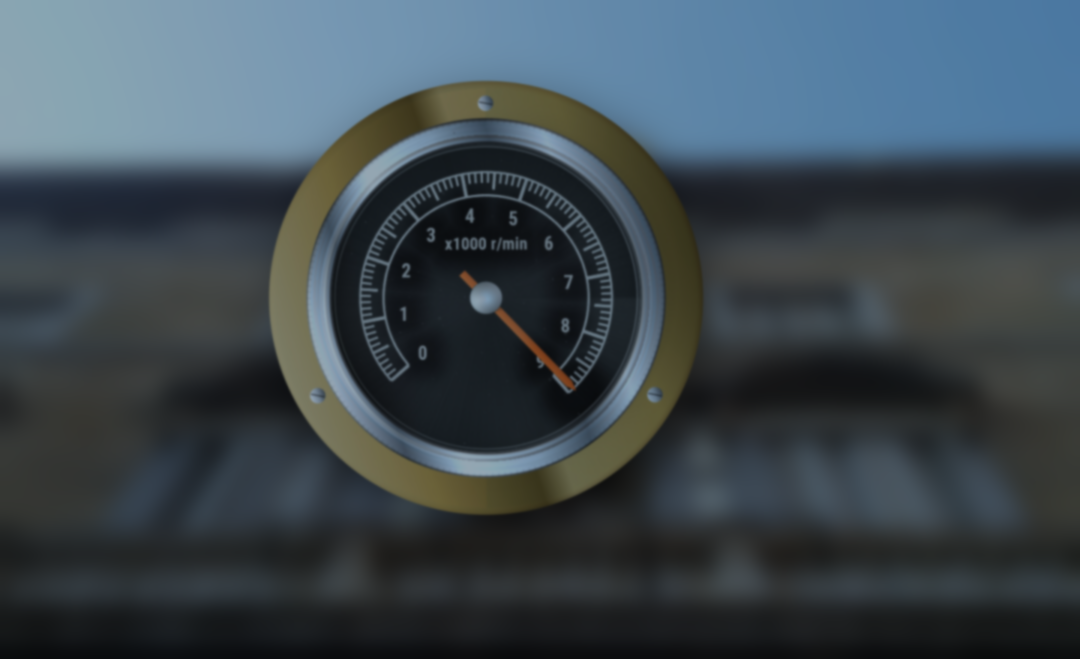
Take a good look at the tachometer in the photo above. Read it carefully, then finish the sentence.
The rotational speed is 8900 rpm
